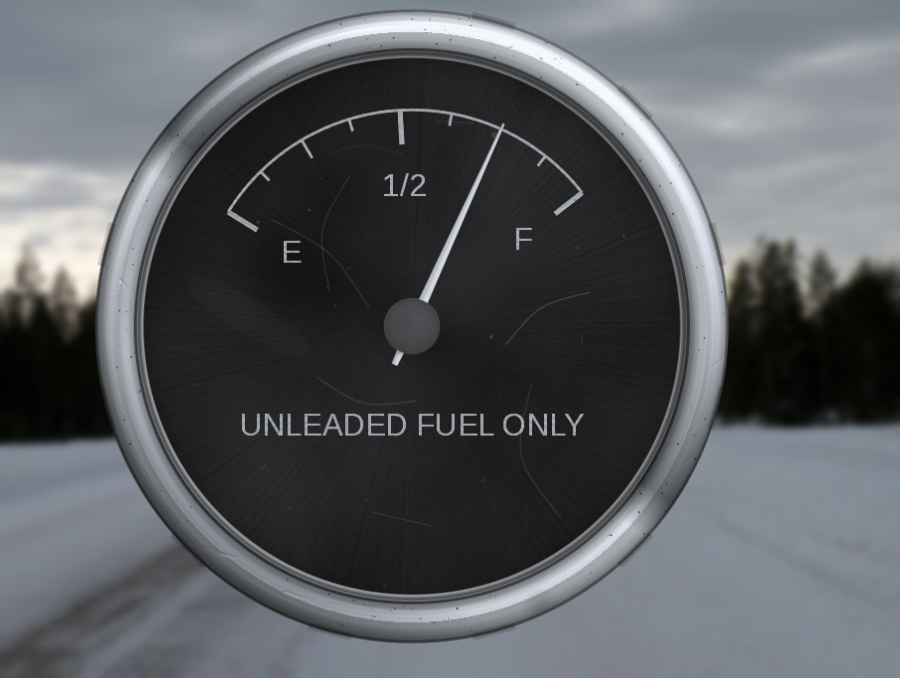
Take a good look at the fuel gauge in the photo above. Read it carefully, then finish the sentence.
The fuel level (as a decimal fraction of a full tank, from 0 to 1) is 0.75
